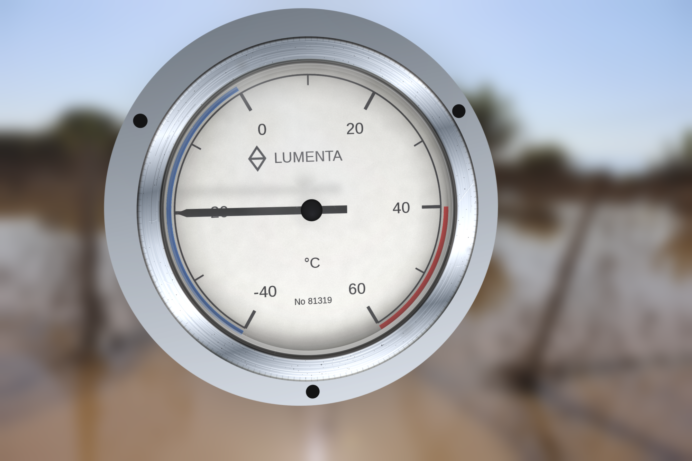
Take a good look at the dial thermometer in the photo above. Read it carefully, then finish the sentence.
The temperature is -20 °C
